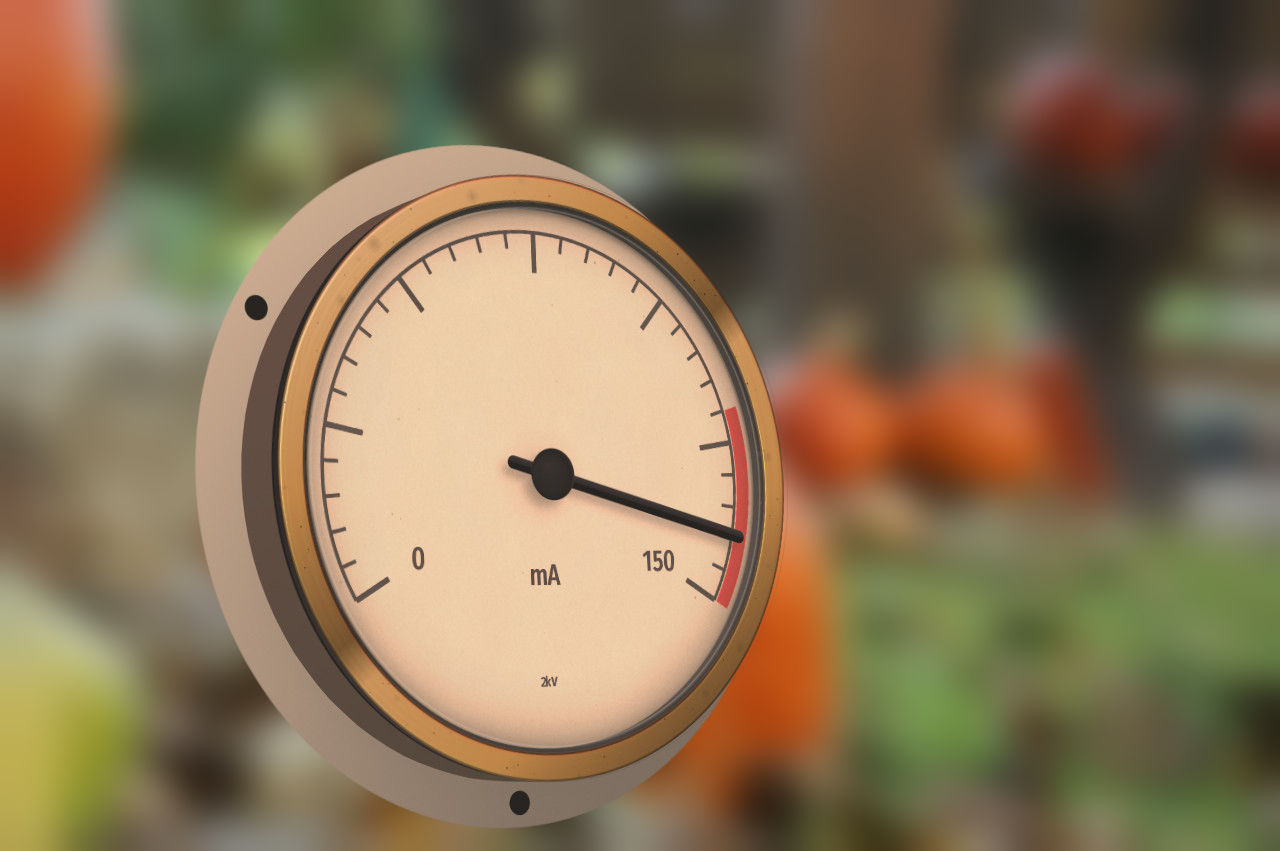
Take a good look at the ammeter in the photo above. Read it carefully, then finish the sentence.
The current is 140 mA
